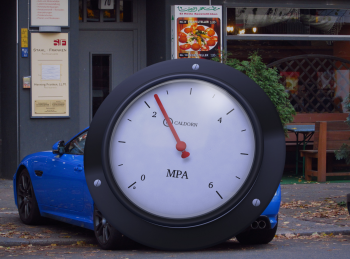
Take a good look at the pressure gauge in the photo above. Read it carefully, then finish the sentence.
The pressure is 2.25 MPa
